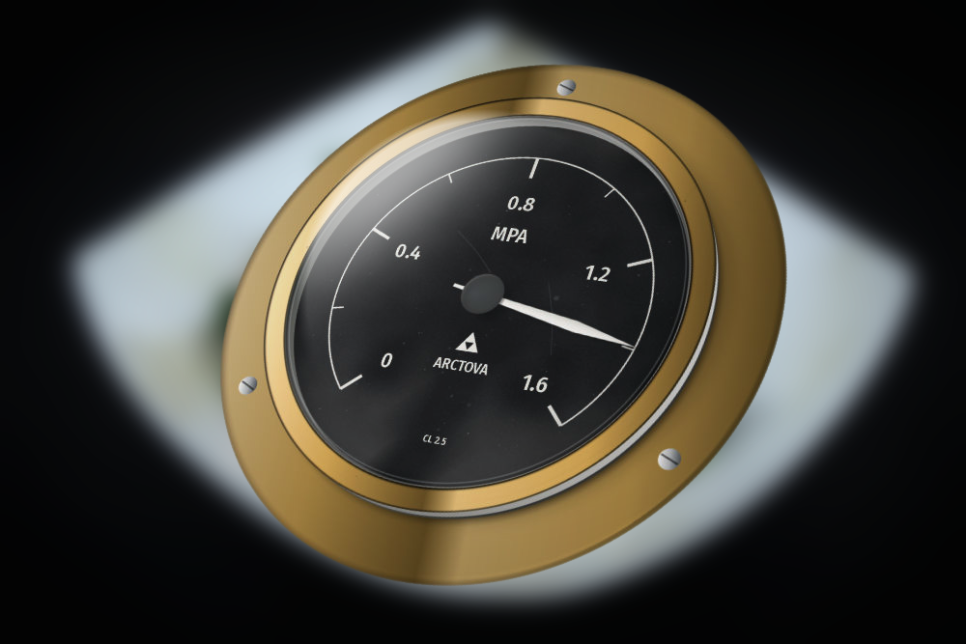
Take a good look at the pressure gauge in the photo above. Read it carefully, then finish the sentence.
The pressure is 1.4 MPa
